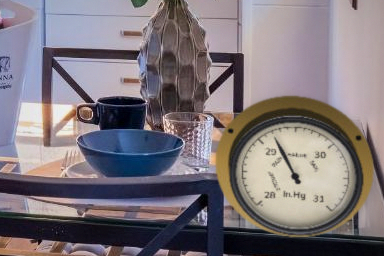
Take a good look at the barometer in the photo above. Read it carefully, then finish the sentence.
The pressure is 29.2 inHg
